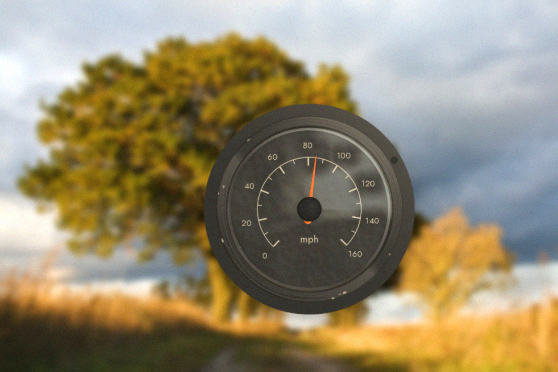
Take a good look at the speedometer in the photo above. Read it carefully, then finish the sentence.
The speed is 85 mph
